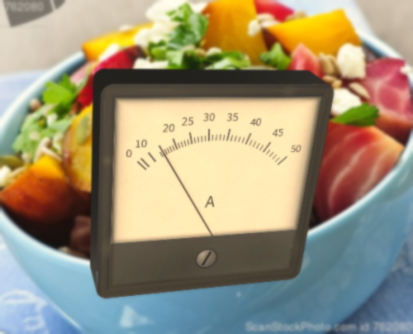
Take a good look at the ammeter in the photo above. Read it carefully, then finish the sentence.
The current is 15 A
